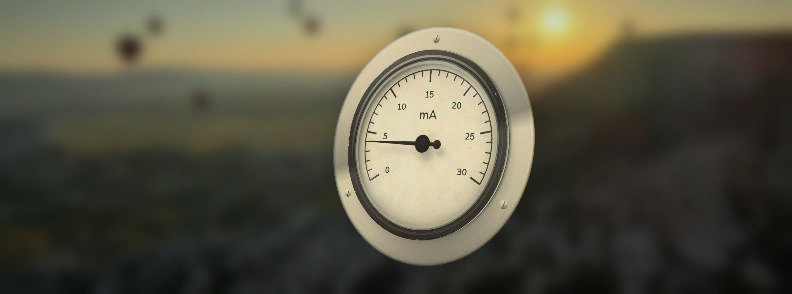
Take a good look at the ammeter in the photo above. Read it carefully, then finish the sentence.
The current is 4 mA
